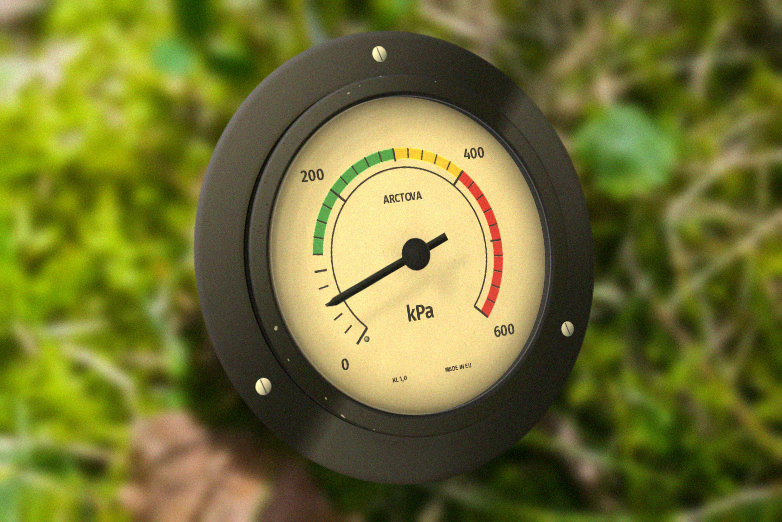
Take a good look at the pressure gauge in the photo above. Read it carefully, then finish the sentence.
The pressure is 60 kPa
